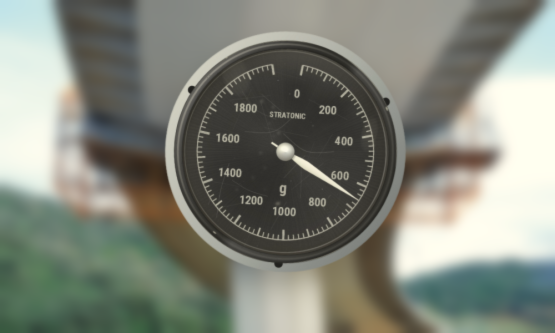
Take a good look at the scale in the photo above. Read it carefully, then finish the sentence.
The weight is 660 g
